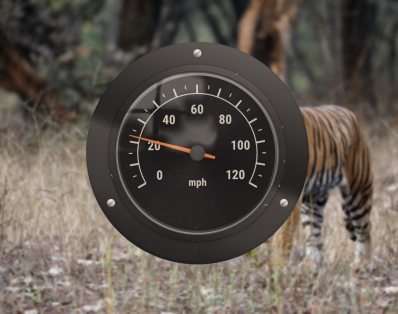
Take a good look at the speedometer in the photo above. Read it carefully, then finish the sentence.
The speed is 22.5 mph
